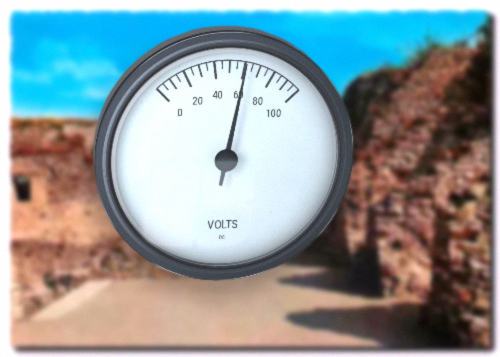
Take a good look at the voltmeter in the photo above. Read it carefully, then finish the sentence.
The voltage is 60 V
